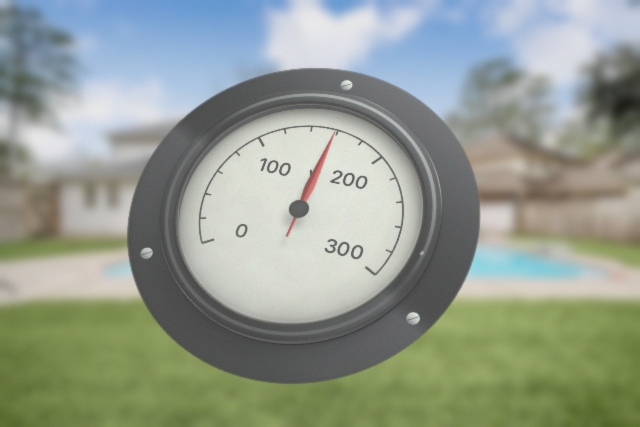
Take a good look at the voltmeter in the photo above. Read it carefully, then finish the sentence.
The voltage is 160 V
